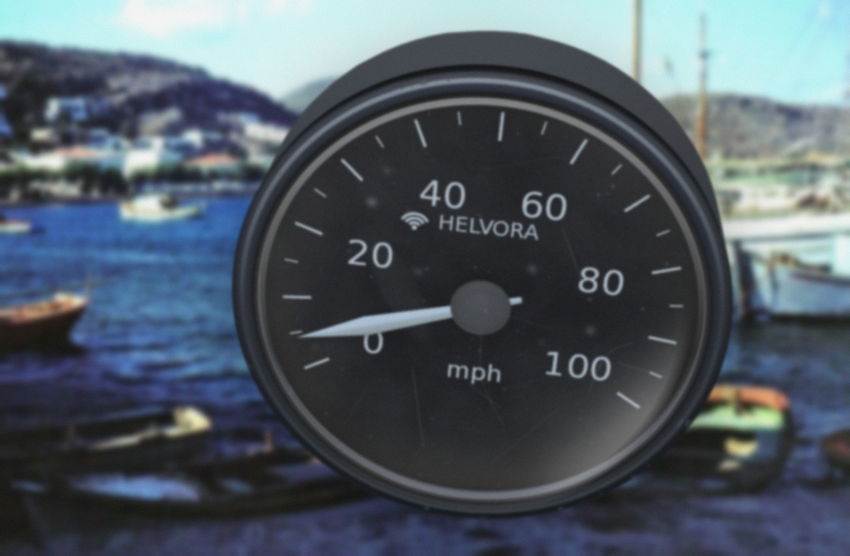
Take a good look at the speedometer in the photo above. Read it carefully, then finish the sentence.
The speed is 5 mph
